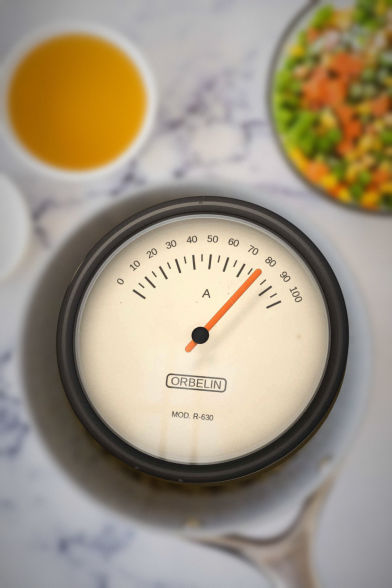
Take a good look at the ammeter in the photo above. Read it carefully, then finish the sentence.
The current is 80 A
